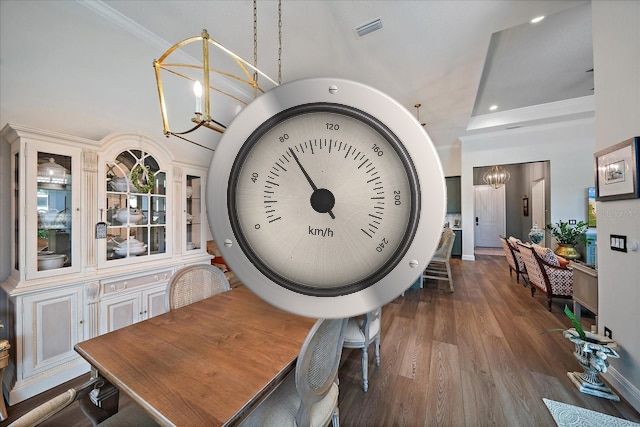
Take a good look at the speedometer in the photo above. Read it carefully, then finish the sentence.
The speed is 80 km/h
